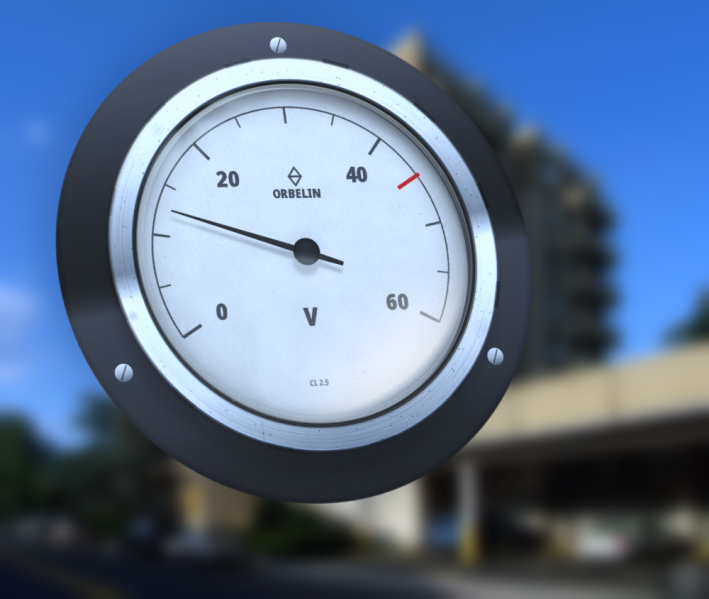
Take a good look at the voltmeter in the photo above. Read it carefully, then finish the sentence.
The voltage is 12.5 V
